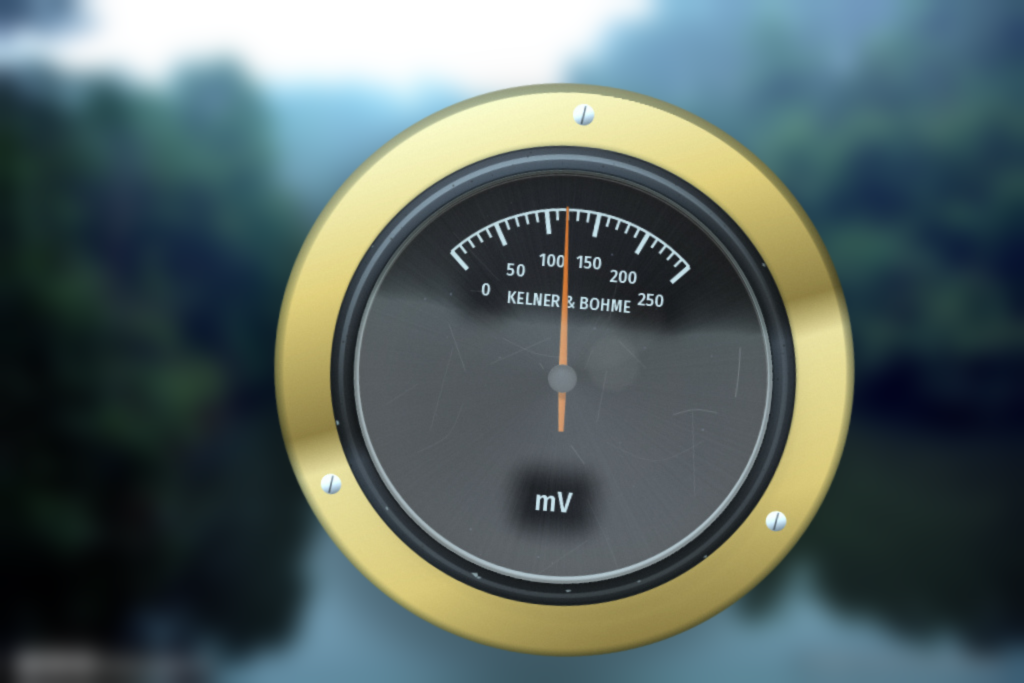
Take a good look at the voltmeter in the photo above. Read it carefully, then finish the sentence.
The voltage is 120 mV
